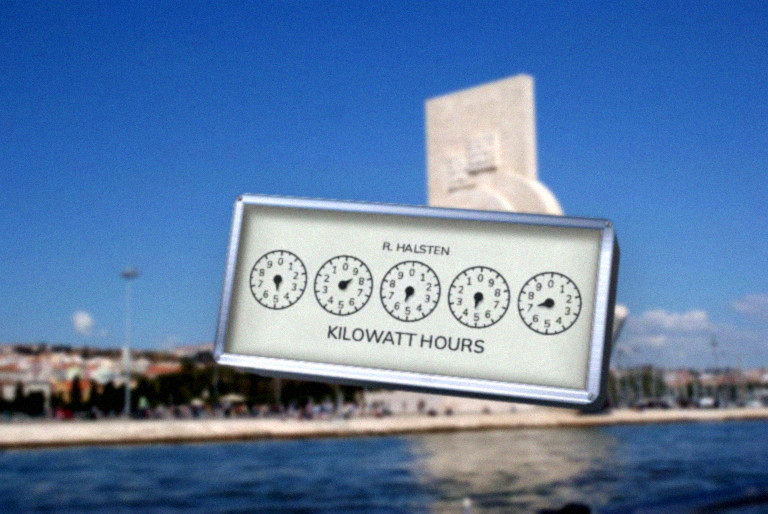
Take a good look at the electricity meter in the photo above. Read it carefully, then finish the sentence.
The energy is 48547 kWh
